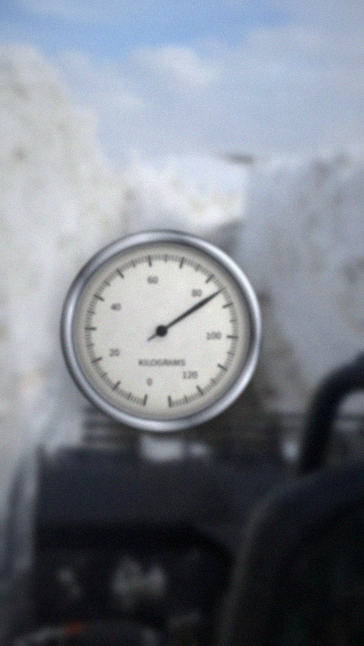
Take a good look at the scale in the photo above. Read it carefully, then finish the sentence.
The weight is 85 kg
